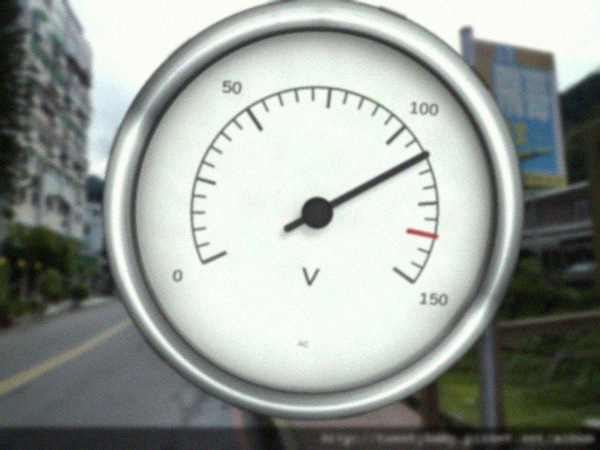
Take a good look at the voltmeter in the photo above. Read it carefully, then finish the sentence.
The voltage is 110 V
